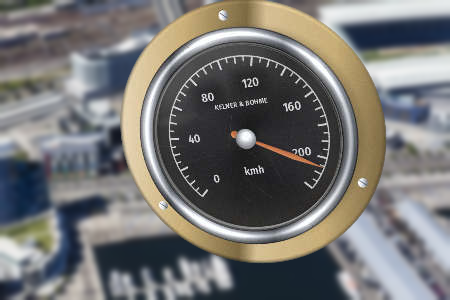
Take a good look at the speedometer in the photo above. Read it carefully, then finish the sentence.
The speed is 205 km/h
